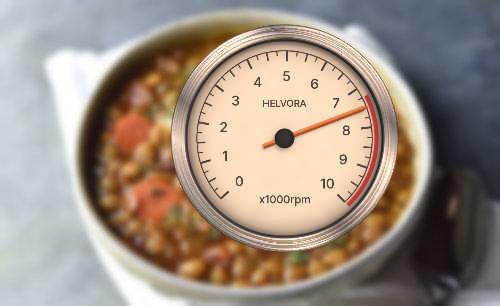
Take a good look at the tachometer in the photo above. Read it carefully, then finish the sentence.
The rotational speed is 7500 rpm
